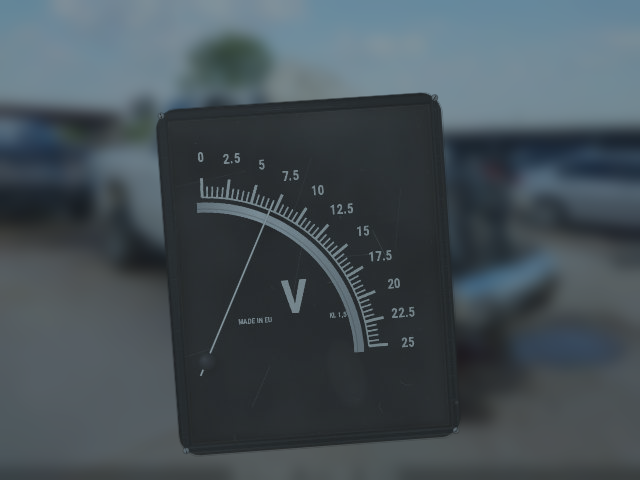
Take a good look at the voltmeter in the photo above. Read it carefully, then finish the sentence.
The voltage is 7 V
